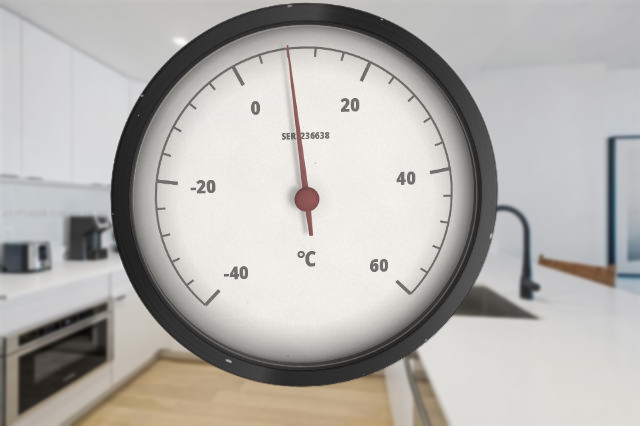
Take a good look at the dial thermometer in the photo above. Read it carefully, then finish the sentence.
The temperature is 8 °C
